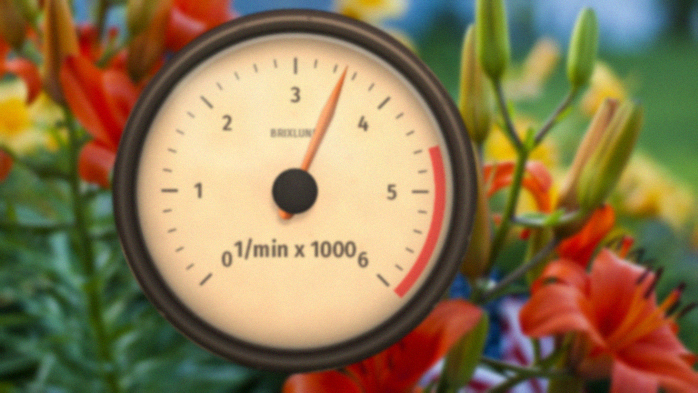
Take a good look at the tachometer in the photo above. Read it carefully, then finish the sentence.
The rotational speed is 3500 rpm
